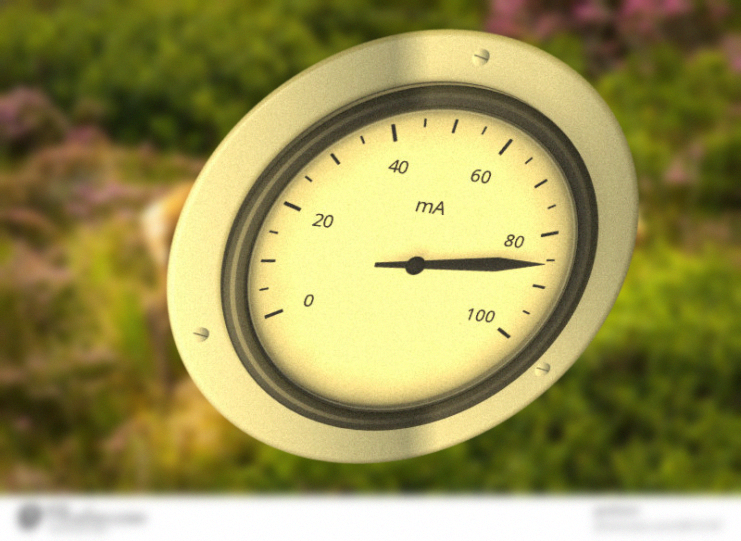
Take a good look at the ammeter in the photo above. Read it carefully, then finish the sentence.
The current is 85 mA
